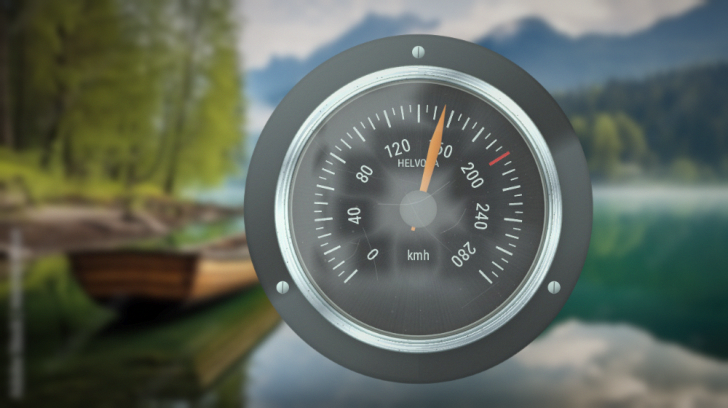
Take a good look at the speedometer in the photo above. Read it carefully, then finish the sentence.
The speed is 155 km/h
